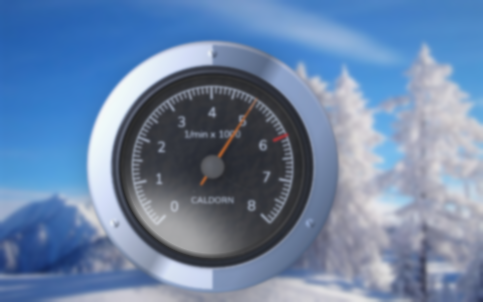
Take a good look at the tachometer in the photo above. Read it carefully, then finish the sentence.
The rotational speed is 5000 rpm
